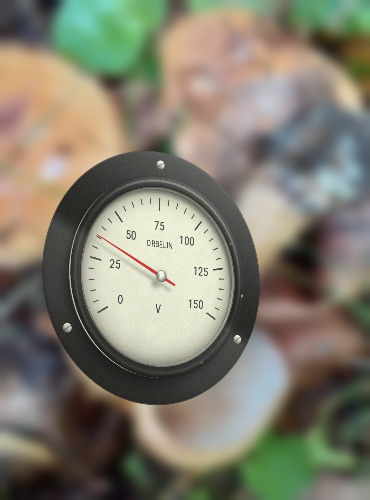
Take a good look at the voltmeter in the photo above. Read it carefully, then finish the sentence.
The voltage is 35 V
